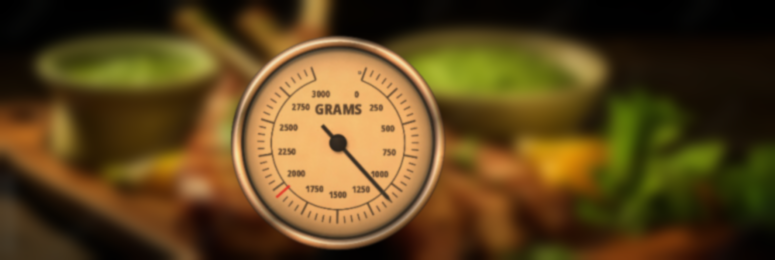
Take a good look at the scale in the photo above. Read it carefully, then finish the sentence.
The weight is 1100 g
